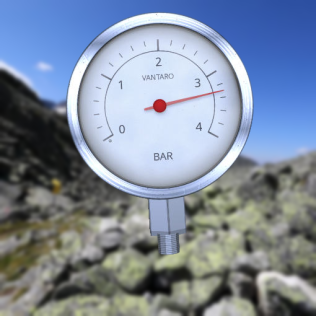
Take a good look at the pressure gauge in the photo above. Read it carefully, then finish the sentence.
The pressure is 3.3 bar
